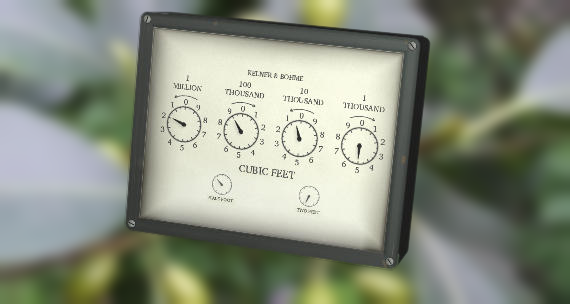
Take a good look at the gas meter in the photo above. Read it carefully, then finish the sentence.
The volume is 190500 ft³
